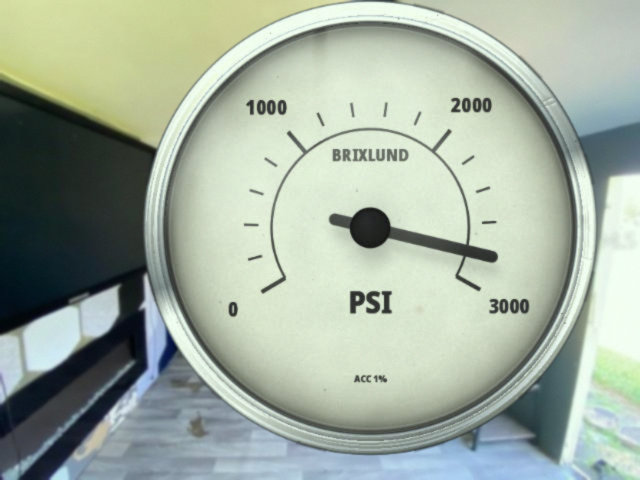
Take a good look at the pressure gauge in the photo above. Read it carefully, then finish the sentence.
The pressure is 2800 psi
